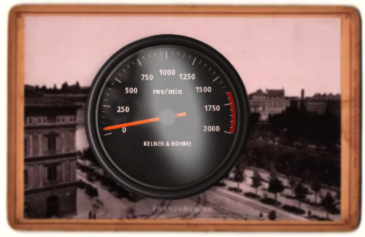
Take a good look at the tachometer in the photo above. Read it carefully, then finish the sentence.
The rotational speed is 50 rpm
